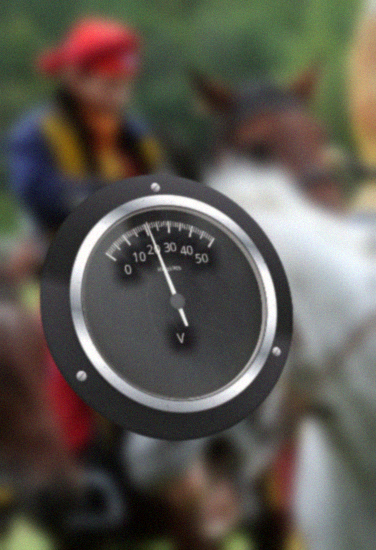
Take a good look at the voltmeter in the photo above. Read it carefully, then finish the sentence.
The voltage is 20 V
